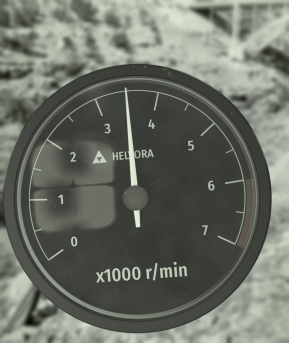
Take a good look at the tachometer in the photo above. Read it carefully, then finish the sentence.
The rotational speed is 3500 rpm
